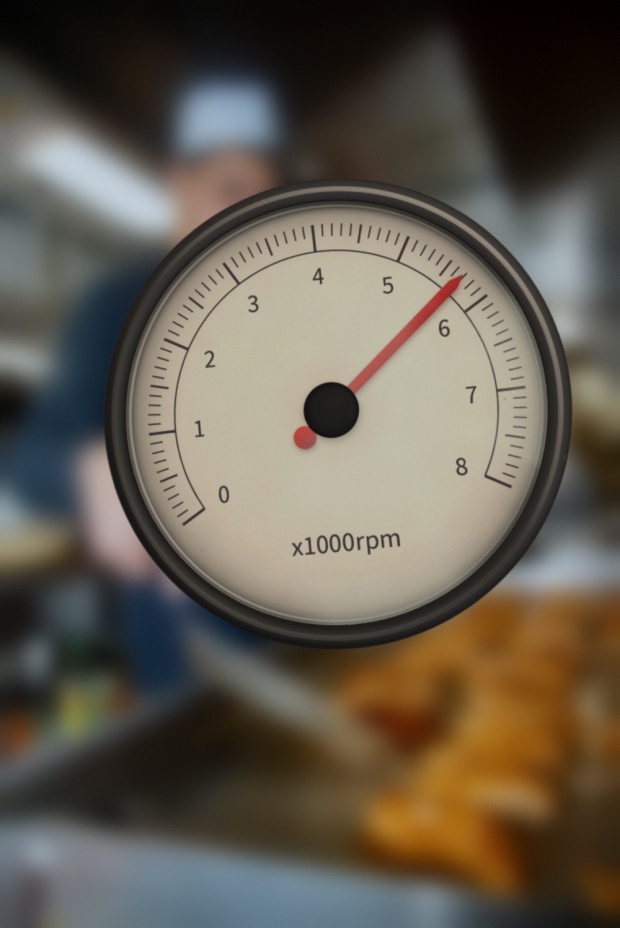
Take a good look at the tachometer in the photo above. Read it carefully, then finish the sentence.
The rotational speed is 5700 rpm
